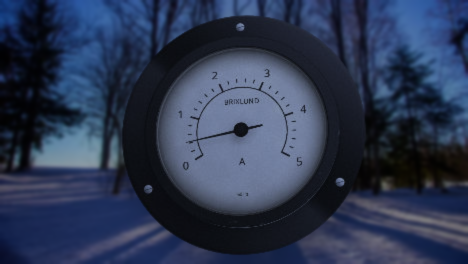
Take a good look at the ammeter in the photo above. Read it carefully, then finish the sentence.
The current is 0.4 A
